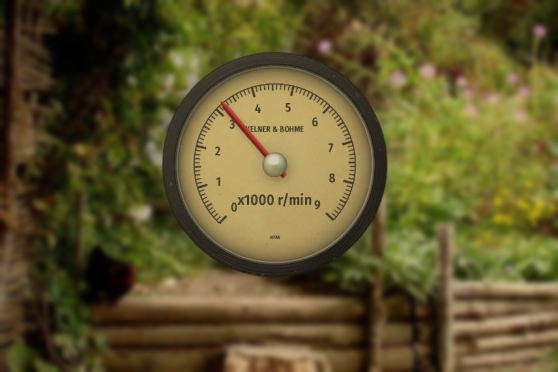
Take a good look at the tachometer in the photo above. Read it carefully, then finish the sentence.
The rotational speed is 3200 rpm
